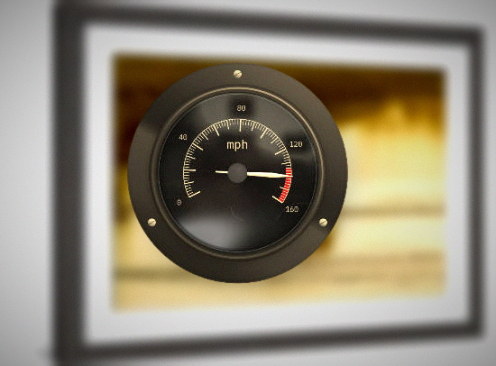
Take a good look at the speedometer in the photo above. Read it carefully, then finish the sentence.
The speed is 140 mph
